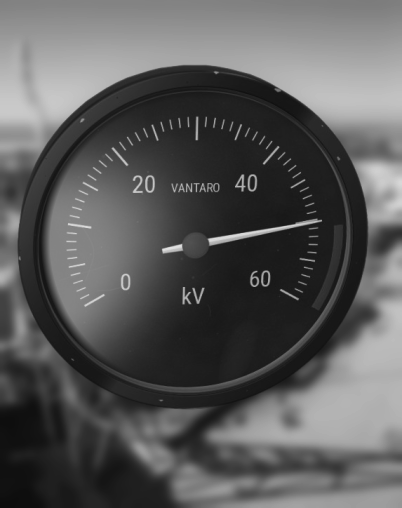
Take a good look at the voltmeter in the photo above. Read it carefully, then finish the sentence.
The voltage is 50 kV
